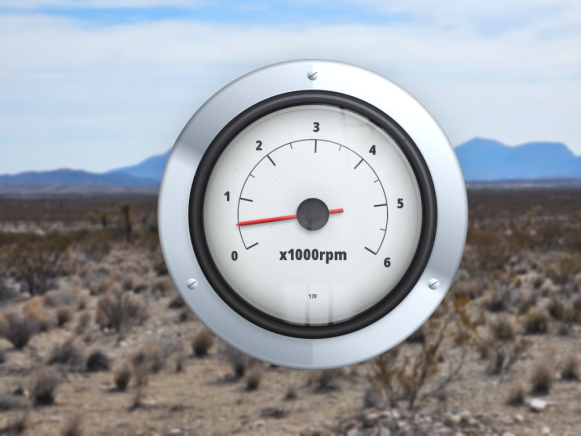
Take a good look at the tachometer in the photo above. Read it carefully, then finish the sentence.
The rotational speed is 500 rpm
